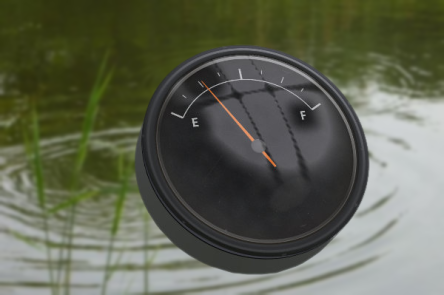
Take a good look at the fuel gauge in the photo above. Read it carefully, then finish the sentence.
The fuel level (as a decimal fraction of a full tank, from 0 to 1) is 0.25
